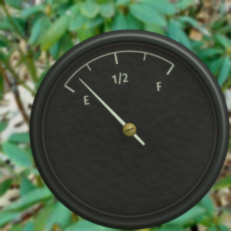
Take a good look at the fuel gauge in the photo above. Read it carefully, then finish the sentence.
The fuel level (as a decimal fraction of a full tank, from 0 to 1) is 0.125
